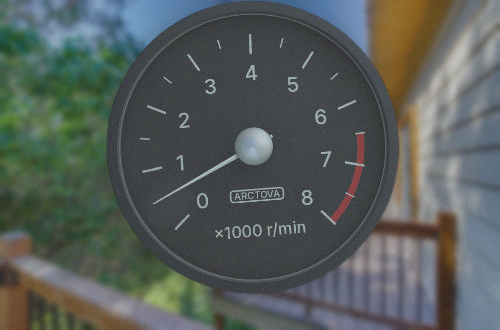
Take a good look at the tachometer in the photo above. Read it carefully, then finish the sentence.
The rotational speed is 500 rpm
